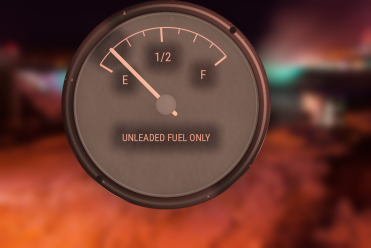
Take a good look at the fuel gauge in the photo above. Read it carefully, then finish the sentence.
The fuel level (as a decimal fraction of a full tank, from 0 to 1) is 0.125
